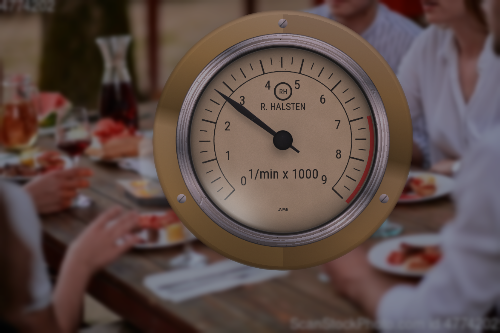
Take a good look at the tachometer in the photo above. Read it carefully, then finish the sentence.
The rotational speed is 2750 rpm
